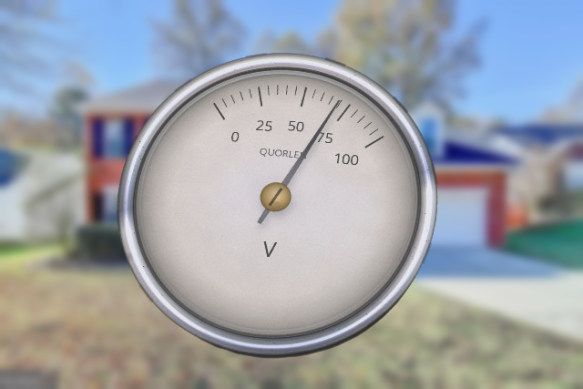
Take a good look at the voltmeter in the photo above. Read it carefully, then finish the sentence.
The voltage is 70 V
